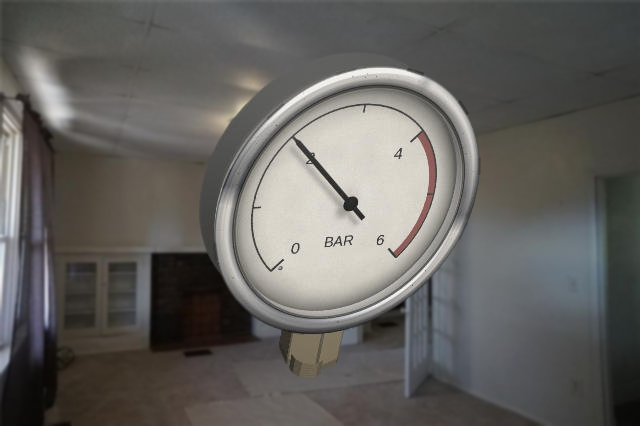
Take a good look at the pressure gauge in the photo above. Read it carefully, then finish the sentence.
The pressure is 2 bar
